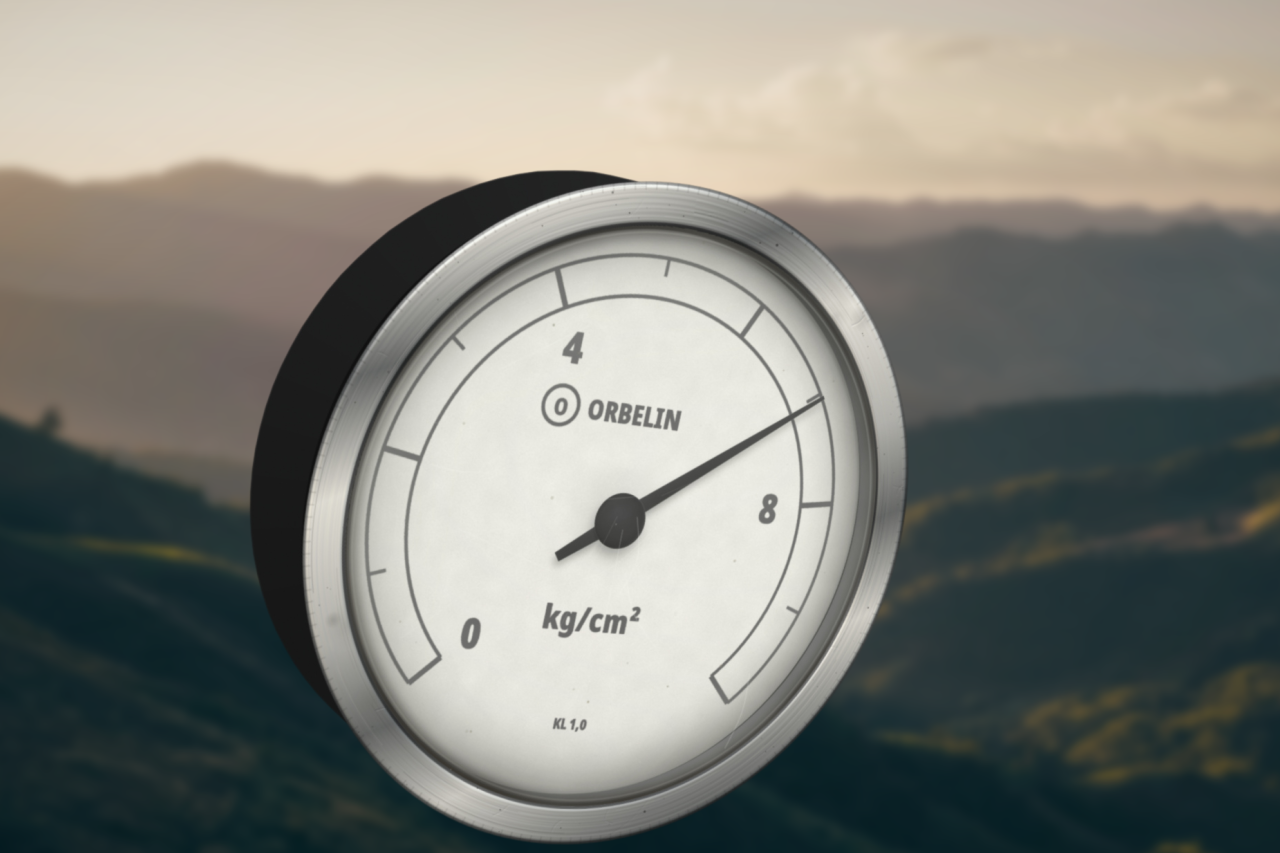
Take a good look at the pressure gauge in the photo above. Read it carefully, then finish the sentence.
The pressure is 7 kg/cm²
